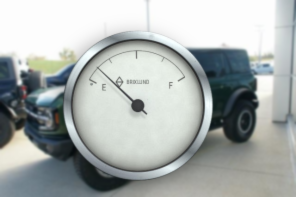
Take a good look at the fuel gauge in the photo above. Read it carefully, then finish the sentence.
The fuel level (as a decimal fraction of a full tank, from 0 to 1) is 0.125
